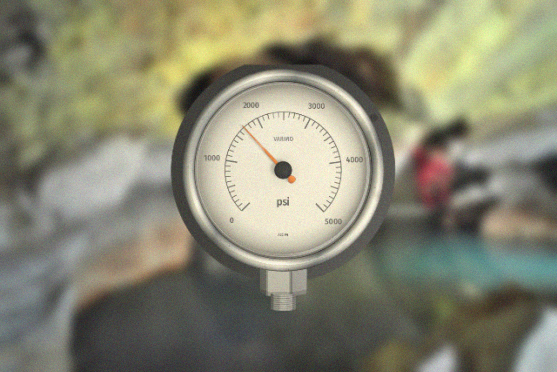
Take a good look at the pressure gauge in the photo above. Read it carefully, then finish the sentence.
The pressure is 1700 psi
